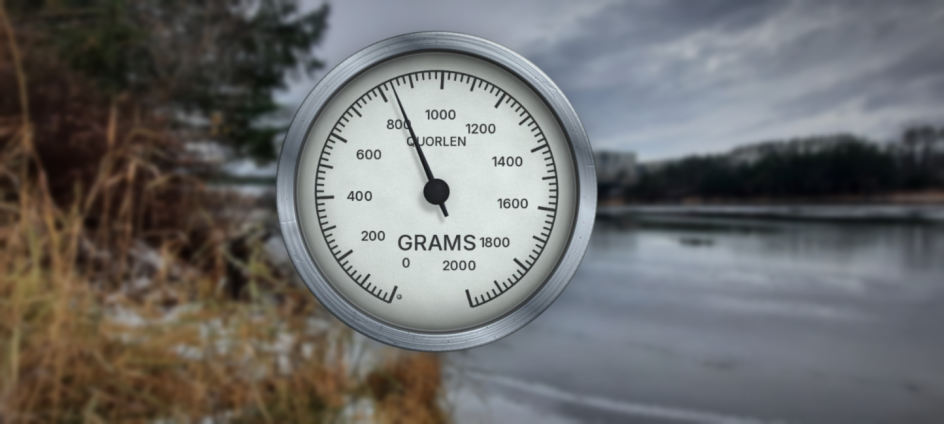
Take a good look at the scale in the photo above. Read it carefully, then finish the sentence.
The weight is 840 g
